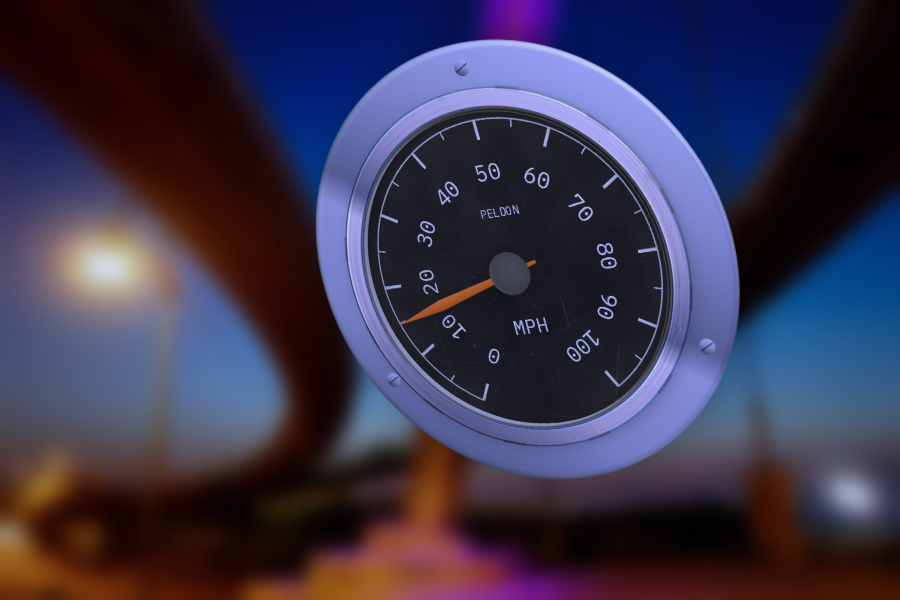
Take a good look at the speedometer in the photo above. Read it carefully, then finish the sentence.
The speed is 15 mph
